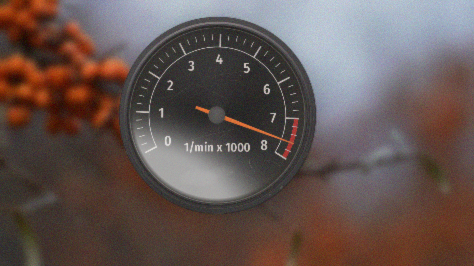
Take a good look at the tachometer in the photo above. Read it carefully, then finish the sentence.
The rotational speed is 7600 rpm
